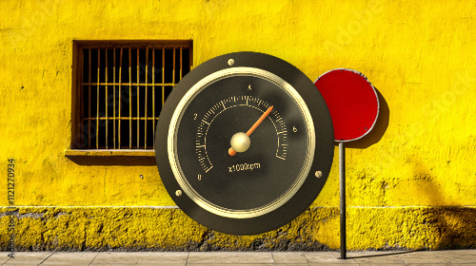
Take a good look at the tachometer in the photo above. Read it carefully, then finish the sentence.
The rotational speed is 5000 rpm
